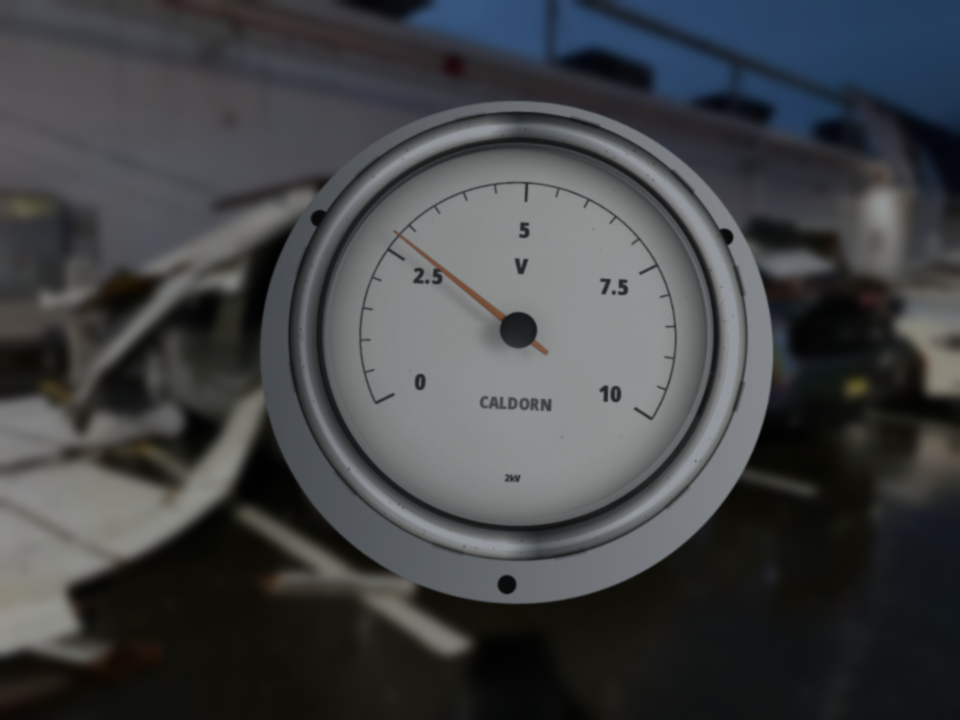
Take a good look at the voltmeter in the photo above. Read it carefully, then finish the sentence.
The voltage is 2.75 V
